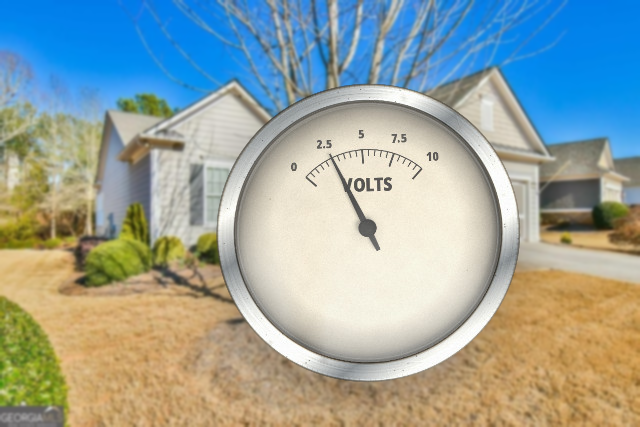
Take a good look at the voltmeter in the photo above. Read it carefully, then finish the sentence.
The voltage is 2.5 V
